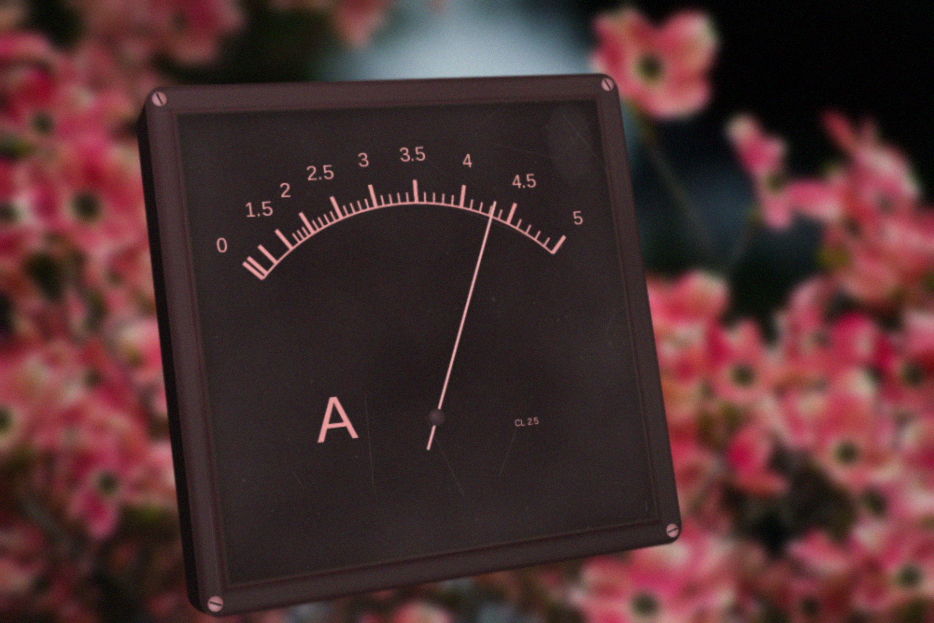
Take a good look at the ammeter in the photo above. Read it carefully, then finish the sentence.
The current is 4.3 A
